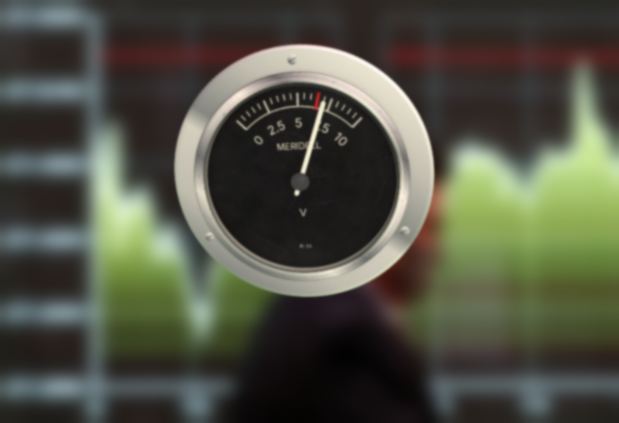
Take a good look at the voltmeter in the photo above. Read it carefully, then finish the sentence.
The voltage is 7 V
